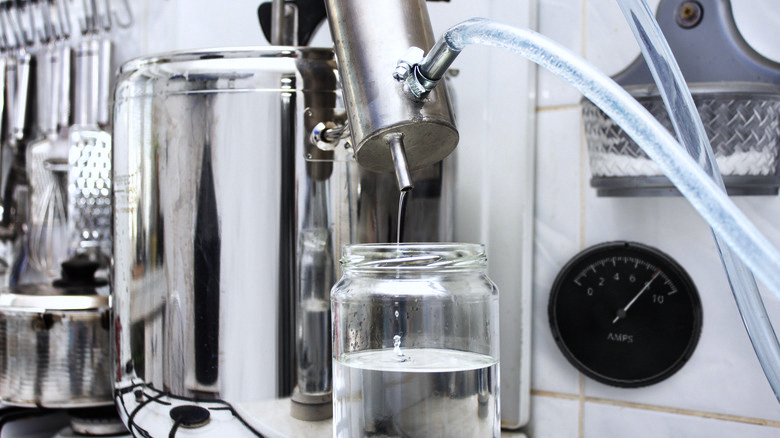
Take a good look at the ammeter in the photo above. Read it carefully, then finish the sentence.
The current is 8 A
